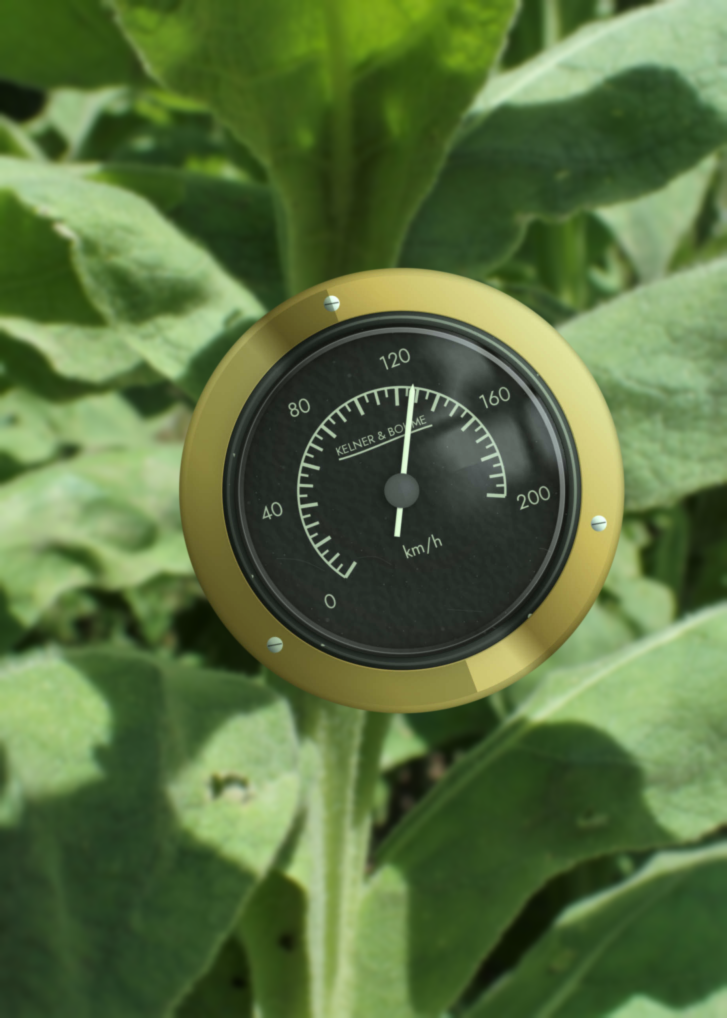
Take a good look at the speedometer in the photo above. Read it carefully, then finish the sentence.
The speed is 127.5 km/h
